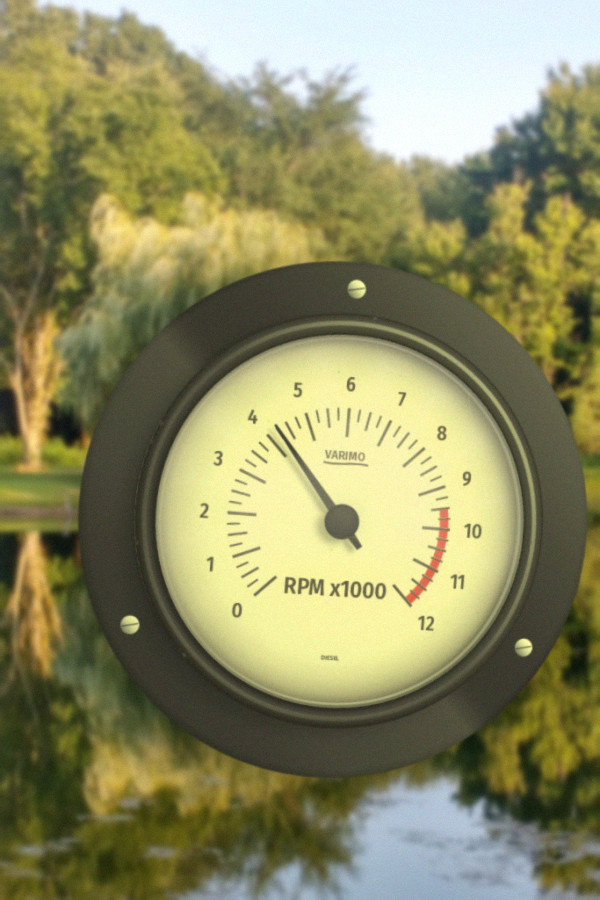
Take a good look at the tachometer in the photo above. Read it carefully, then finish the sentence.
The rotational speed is 4250 rpm
